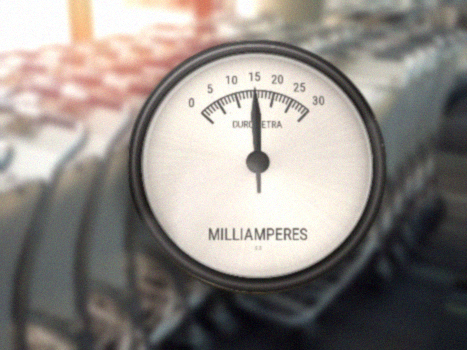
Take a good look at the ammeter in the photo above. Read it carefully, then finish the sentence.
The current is 15 mA
